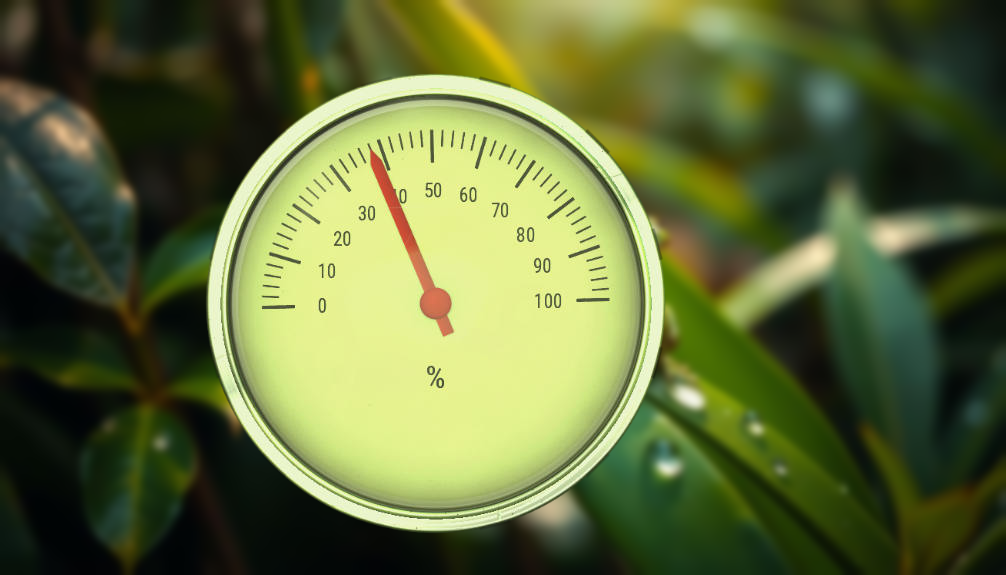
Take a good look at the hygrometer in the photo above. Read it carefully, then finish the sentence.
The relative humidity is 38 %
